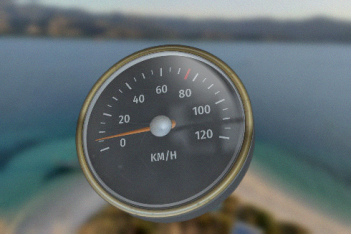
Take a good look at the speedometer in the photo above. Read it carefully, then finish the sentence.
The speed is 5 km/h
